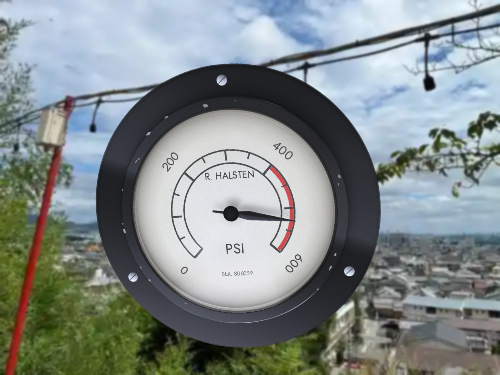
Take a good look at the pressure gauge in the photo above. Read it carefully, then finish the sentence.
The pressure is 525 psi
